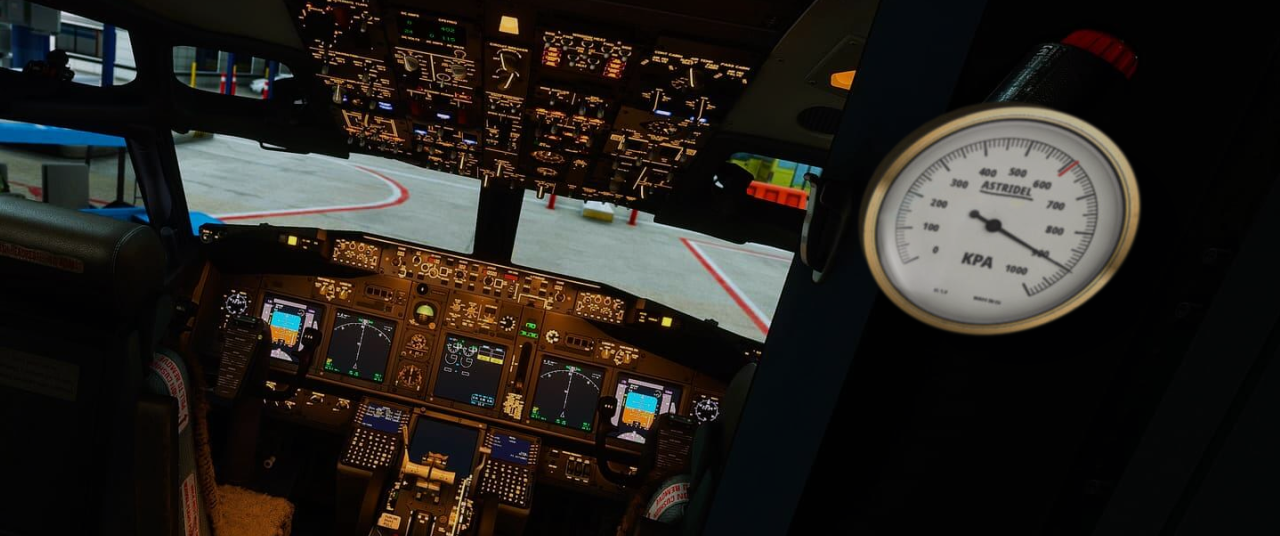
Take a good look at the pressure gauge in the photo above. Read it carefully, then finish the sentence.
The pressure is 900 kPa
